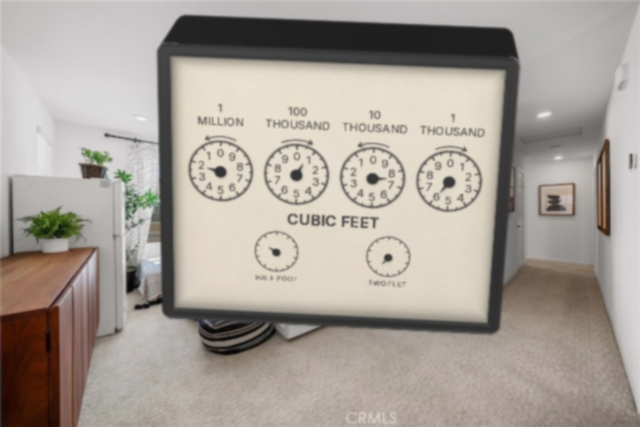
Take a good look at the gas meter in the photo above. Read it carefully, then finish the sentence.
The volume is 207600 ft³
